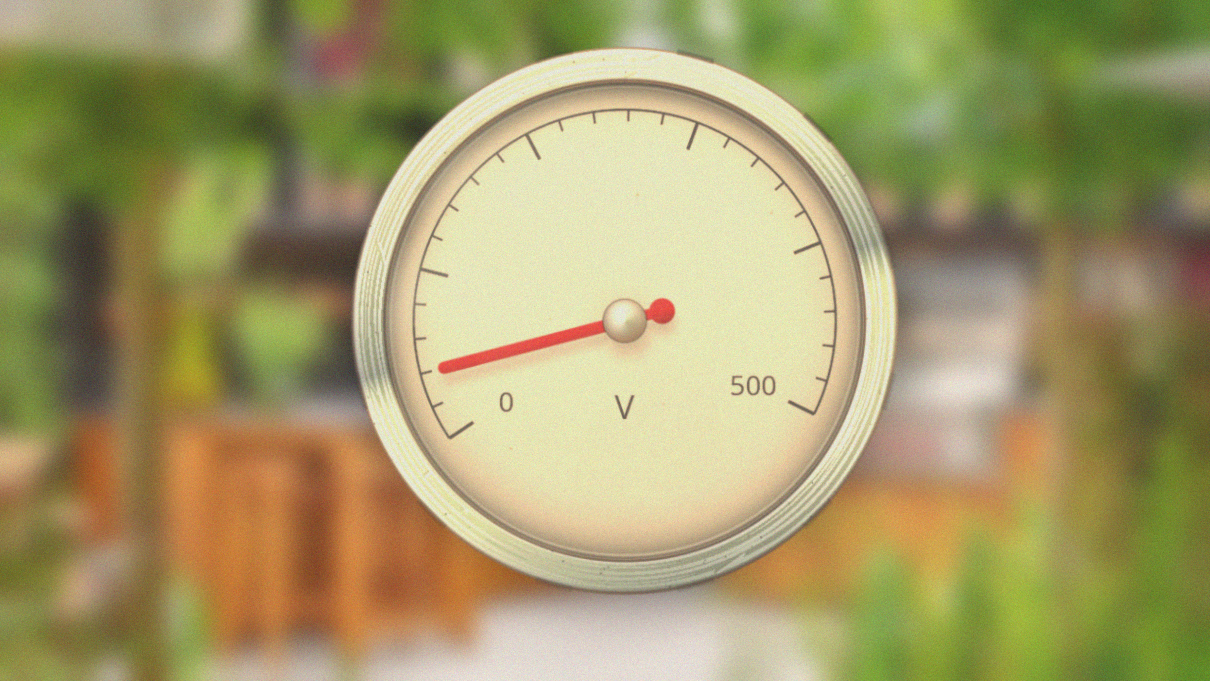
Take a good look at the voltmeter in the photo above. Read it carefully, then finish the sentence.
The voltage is 40 V
